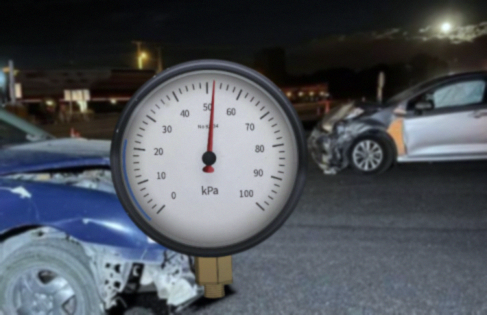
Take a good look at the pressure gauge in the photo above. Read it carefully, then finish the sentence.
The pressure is 52 kPa
